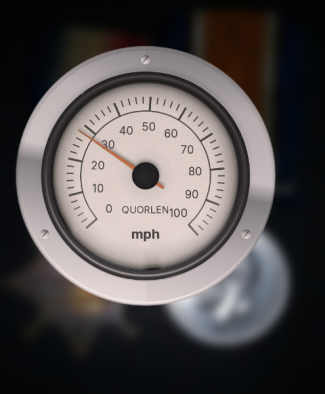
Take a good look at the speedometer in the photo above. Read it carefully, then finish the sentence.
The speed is 28 mph
